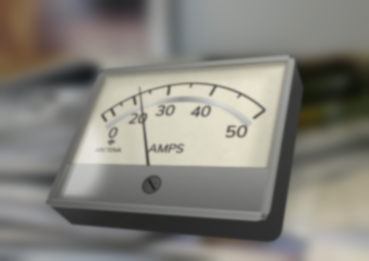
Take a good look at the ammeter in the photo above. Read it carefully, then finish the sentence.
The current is 22.5 A
